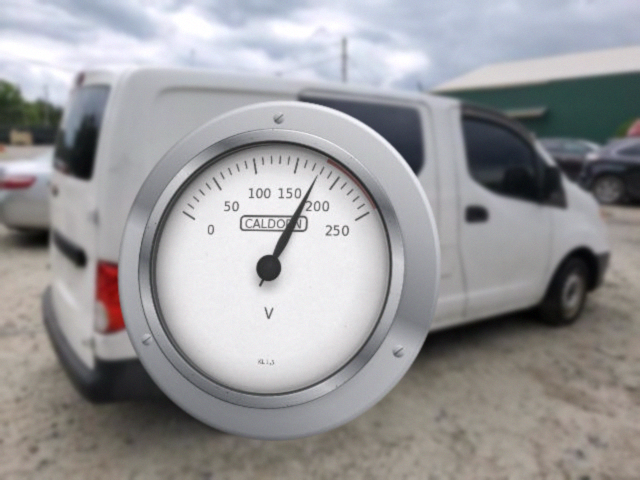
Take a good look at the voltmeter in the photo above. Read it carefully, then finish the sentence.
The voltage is 180 V
